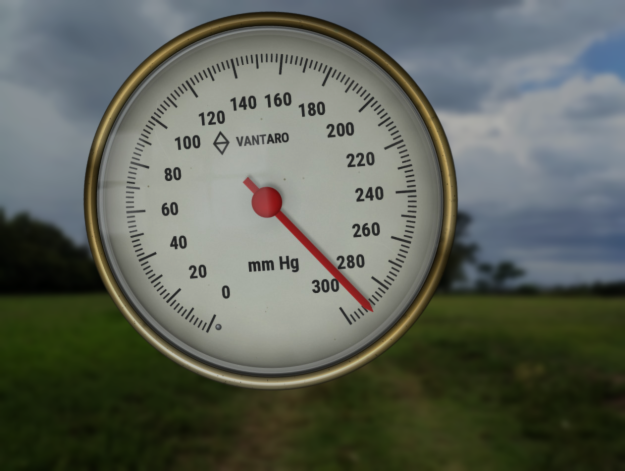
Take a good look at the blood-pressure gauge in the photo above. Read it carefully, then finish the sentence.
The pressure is 290 mmHg
